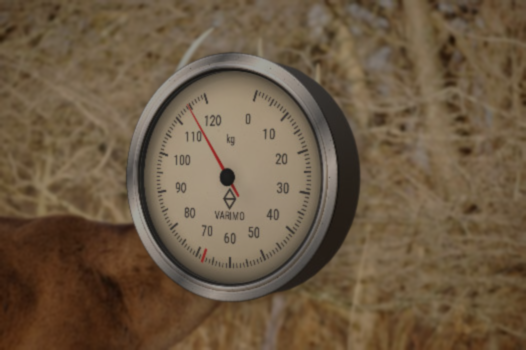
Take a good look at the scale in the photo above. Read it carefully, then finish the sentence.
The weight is 115 kg
